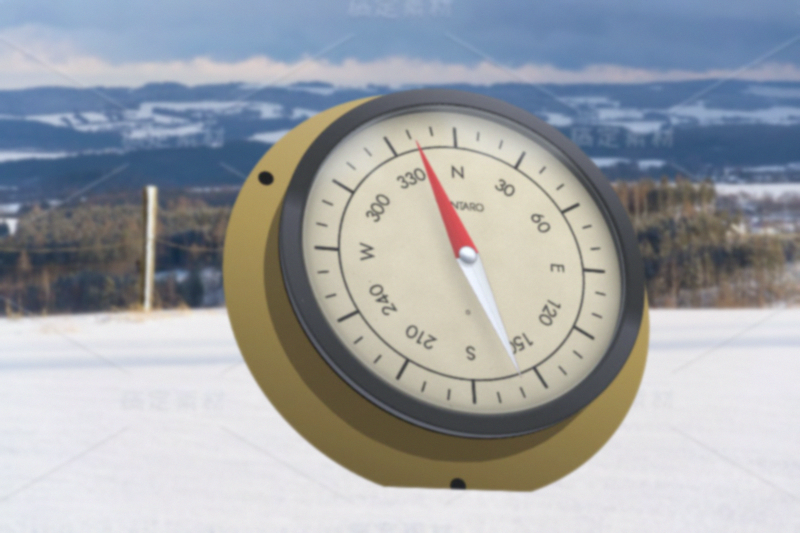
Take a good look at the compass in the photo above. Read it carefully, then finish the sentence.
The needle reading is 340 °
